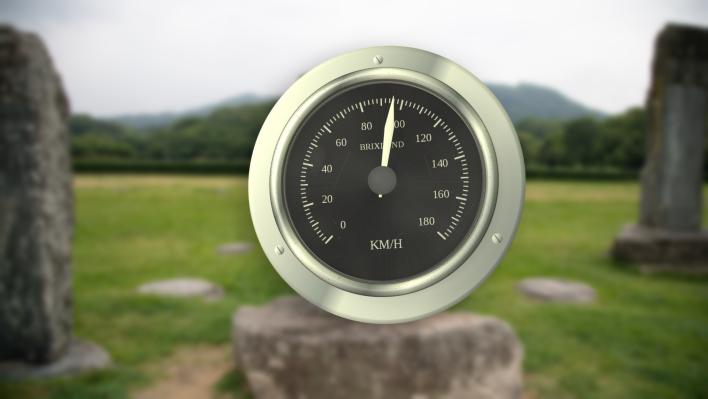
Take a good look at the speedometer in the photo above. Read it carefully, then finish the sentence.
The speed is 96 km/h
